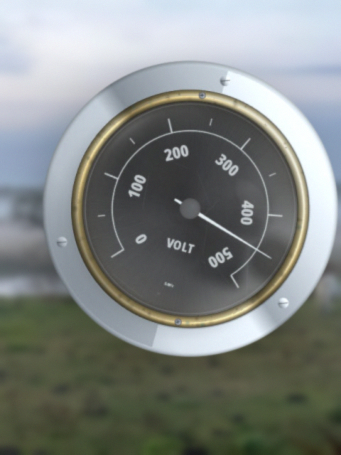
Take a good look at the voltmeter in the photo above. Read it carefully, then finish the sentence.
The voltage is 450 V
